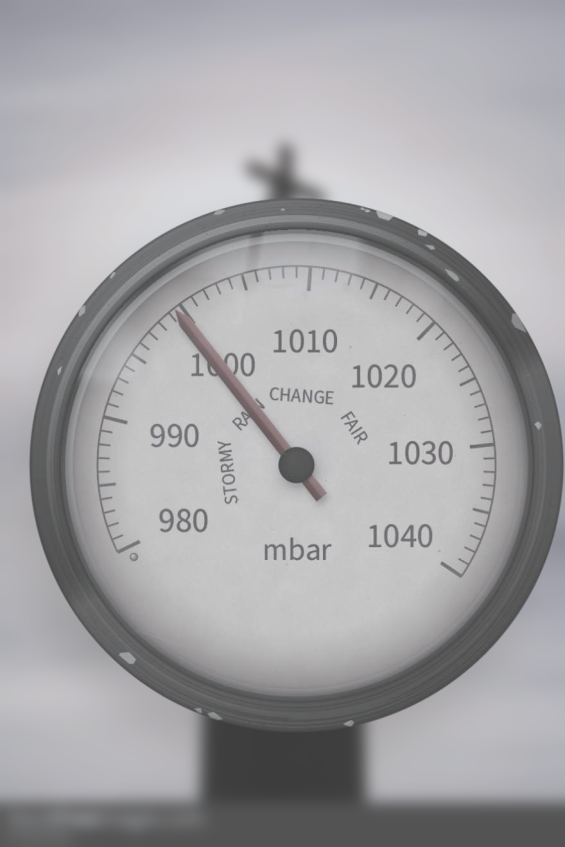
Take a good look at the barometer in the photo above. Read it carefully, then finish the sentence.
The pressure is 999.5 mbar
